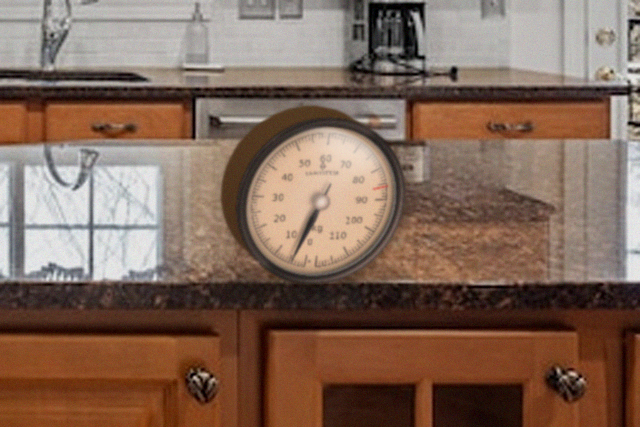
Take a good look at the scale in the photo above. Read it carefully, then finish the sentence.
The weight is 5 kg
